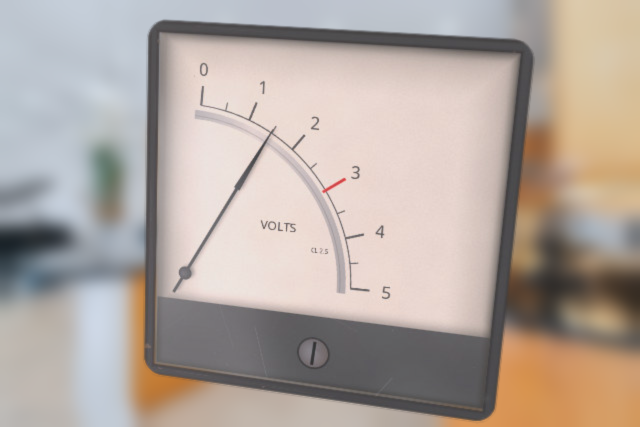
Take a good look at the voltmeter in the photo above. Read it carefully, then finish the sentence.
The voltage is 1.5 V
